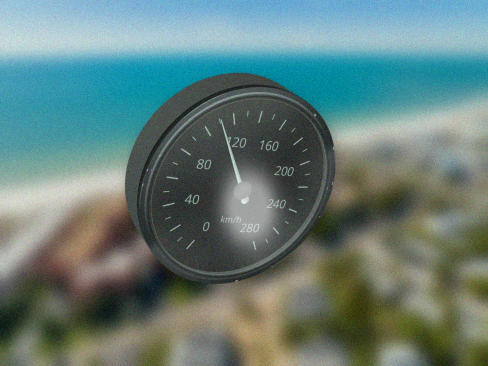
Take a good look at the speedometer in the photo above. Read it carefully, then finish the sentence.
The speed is 110 km/h
